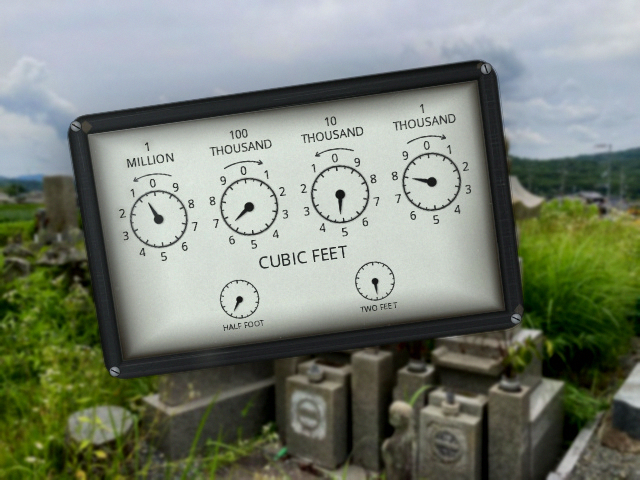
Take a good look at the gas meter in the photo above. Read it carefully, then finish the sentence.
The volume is 64800 ft³
